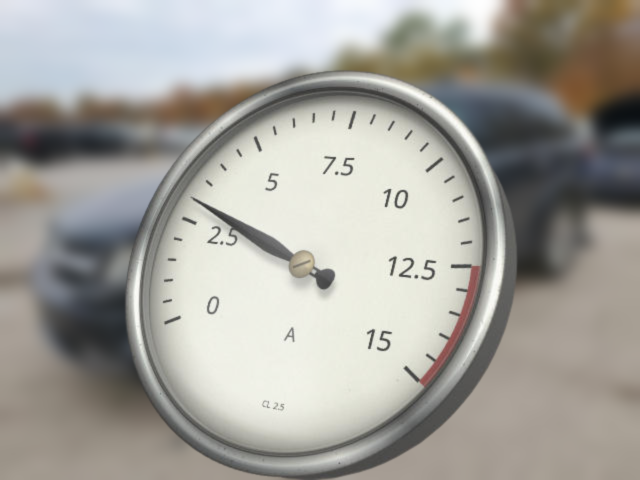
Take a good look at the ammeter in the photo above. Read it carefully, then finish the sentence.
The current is 3 A
